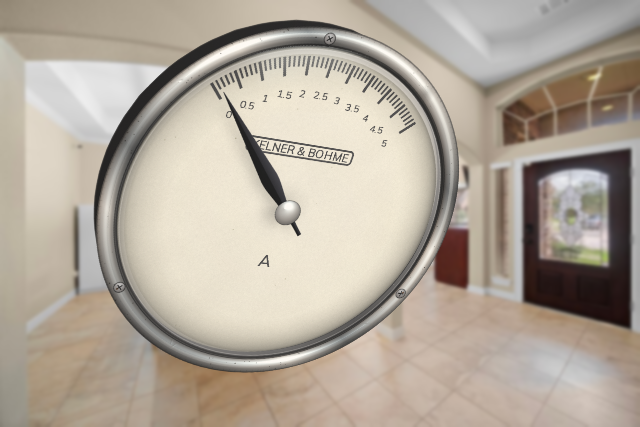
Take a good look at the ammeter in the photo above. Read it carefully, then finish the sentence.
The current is 0.1 A
